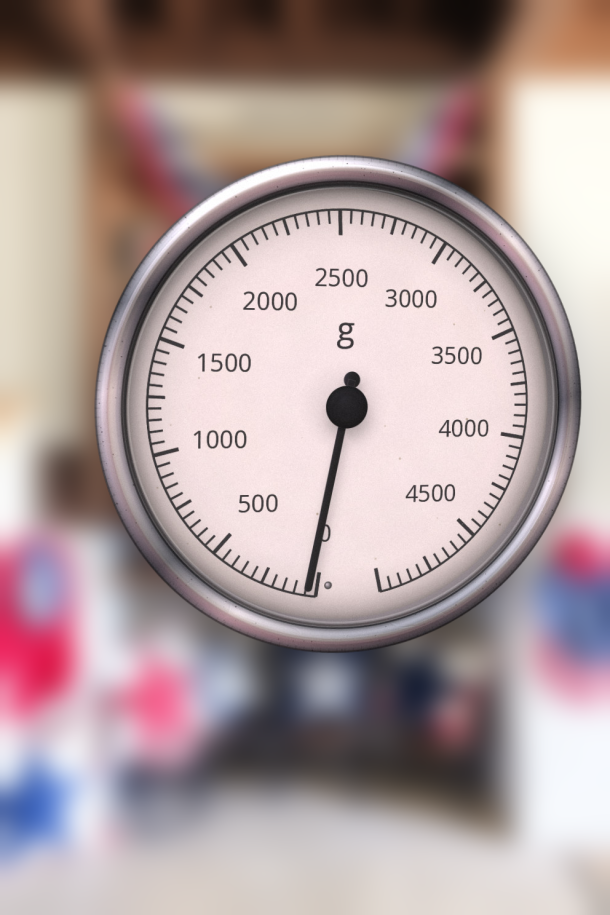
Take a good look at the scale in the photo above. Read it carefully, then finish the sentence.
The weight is 50 g
